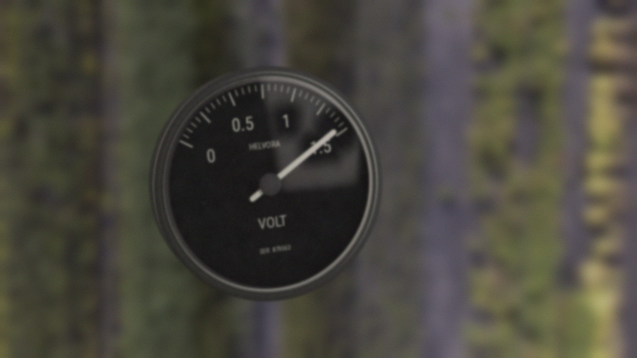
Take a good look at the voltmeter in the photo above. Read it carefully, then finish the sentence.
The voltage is 1.45 V
